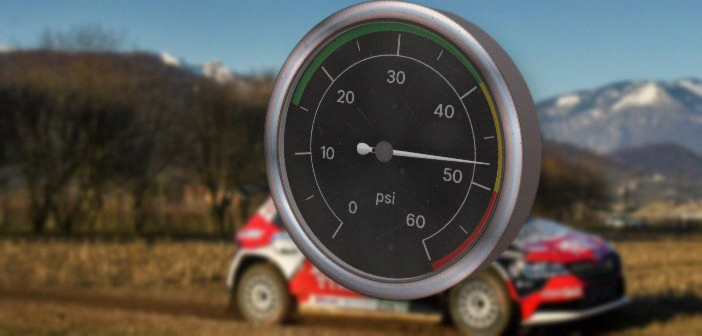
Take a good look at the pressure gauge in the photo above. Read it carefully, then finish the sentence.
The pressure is 47.5 psi
